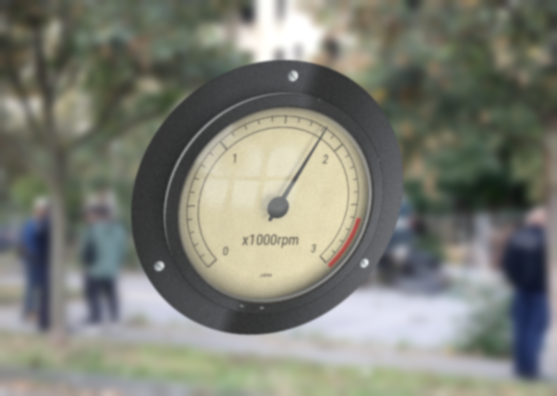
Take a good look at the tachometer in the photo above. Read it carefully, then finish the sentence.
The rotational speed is 1800 rpm
